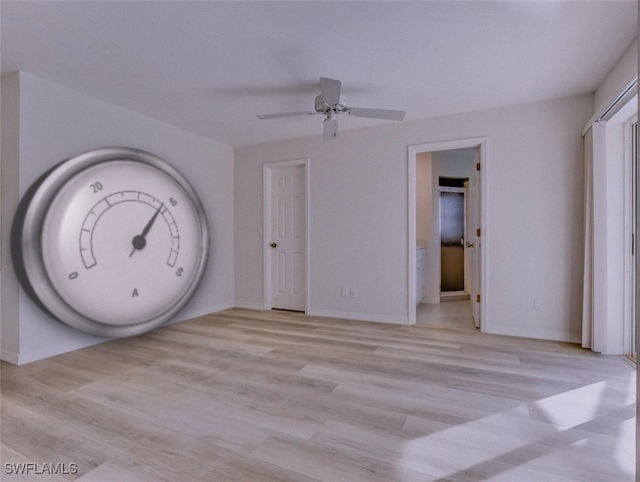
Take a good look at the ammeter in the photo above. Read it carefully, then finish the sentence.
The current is 37.5 A
